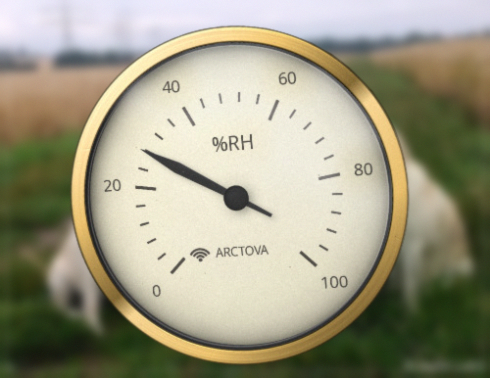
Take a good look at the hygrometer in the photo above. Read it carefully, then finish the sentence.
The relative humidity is 28 %
